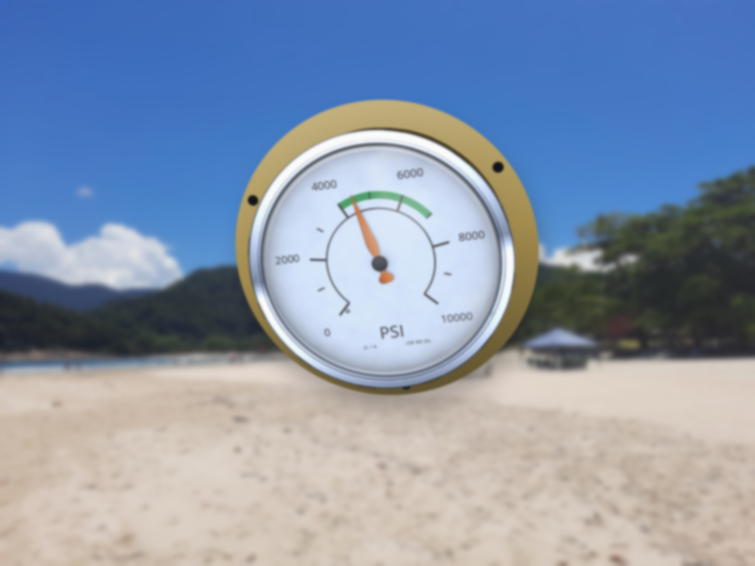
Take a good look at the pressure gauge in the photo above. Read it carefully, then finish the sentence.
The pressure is 4500 psi
